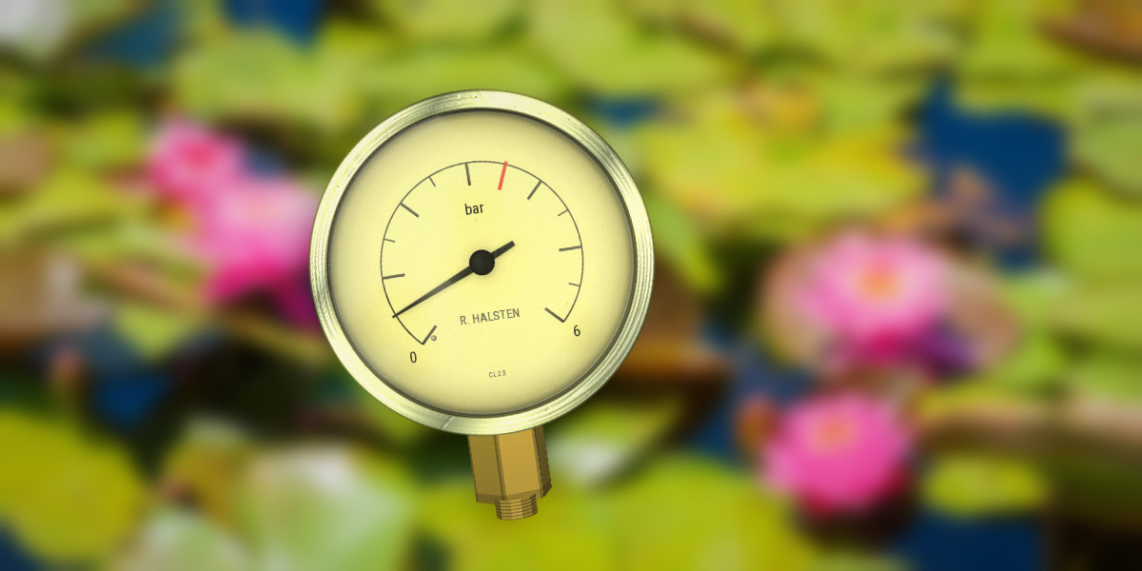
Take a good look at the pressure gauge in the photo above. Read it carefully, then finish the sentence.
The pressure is 0.5 bar
